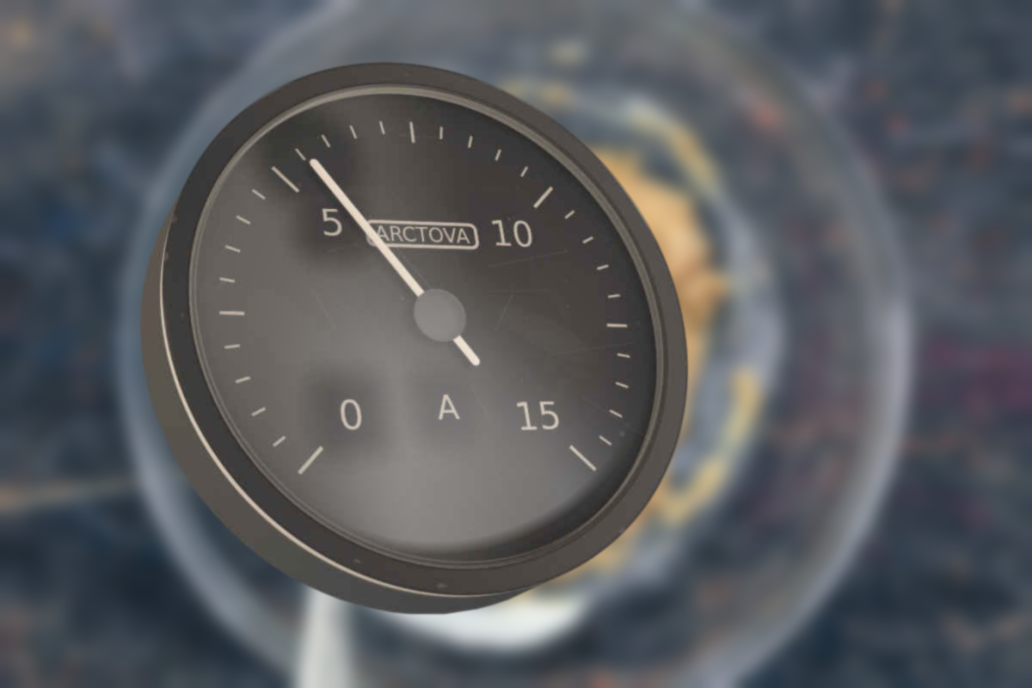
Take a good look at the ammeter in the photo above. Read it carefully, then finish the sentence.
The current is 5.5 A
